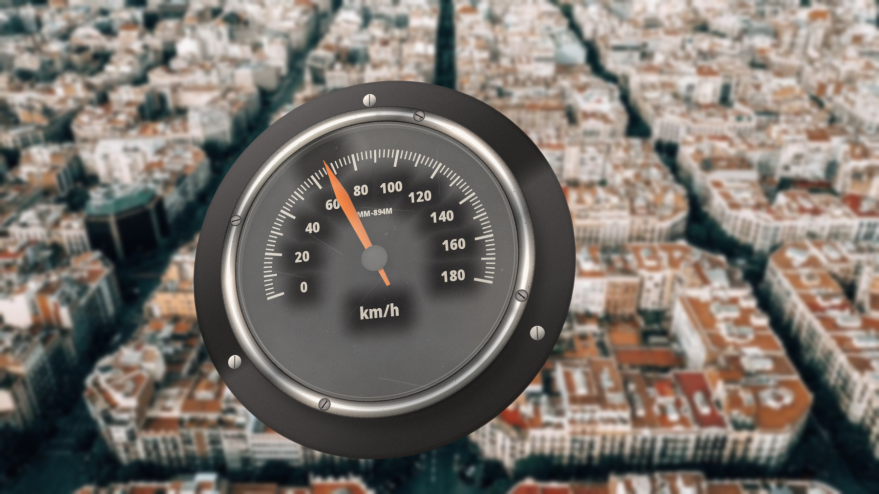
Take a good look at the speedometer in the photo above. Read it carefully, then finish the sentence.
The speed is 68 km/h
